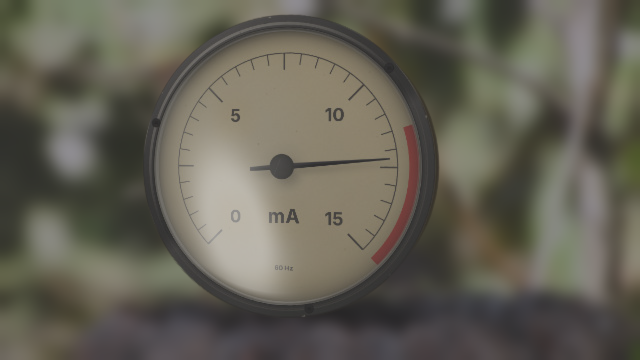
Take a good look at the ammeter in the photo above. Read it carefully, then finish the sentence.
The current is 12.25 mA
